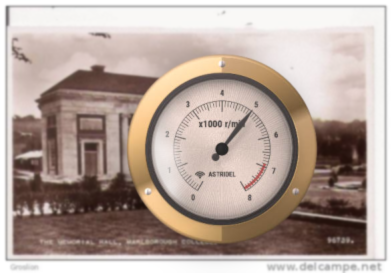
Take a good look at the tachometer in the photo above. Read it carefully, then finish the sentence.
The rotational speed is 5000 rpm
